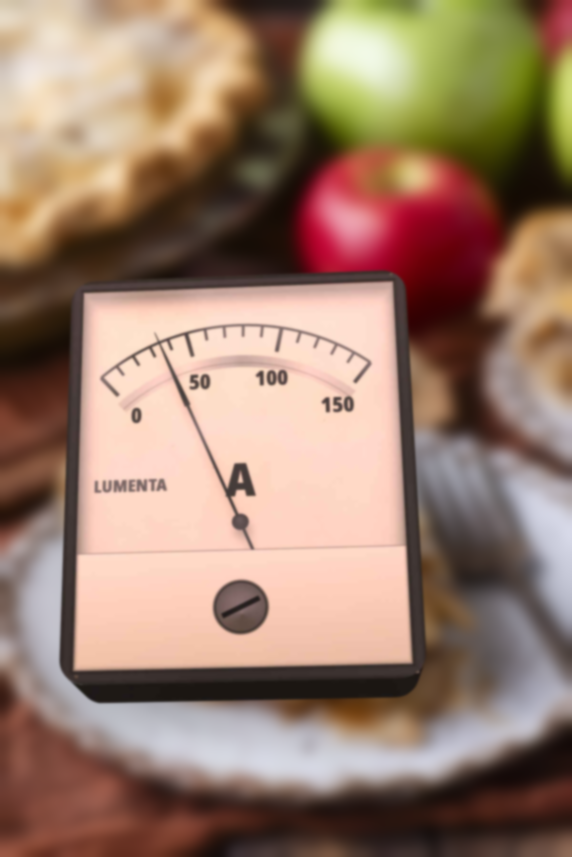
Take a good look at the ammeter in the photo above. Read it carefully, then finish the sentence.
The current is 35 A
